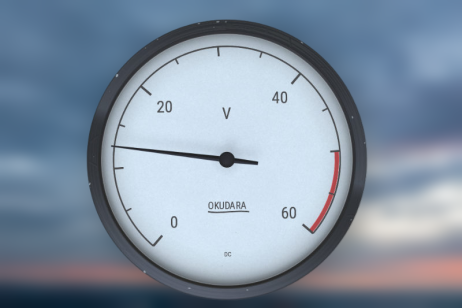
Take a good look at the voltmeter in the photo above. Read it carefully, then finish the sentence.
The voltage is 12.5 V
